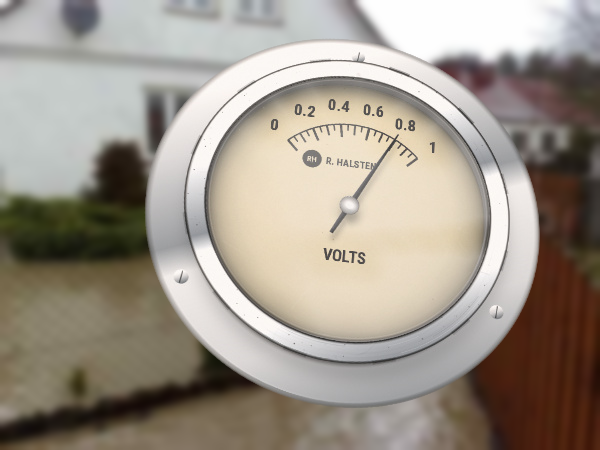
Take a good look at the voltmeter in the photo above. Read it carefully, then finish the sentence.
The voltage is 0.8 V
